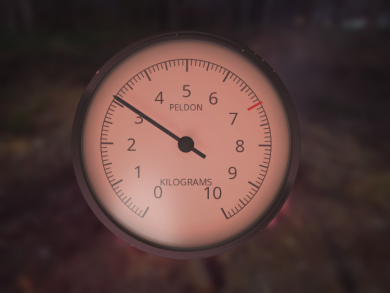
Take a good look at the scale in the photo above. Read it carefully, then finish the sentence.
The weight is 3.1 kg
